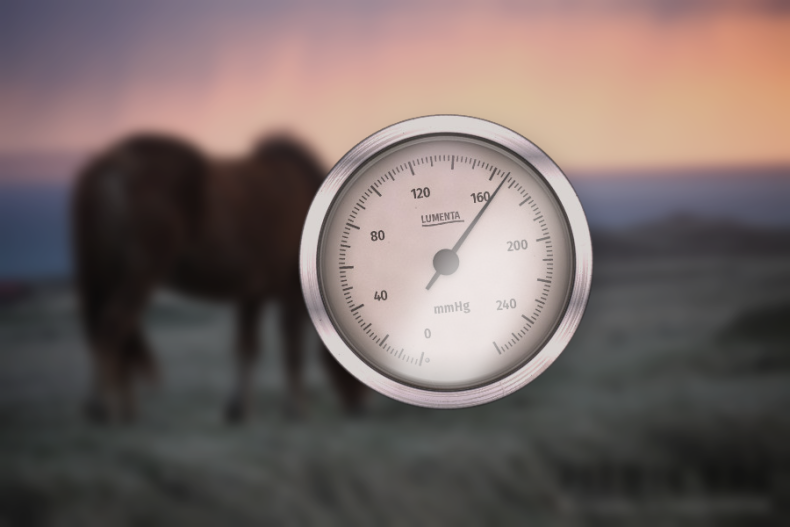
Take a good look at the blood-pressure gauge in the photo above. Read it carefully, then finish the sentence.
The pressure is 166 mmHg
